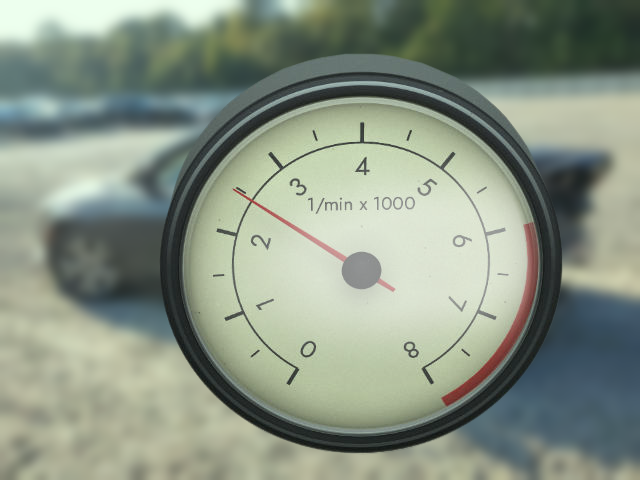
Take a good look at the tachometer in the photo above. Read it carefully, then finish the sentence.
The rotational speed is 2500 rpm
